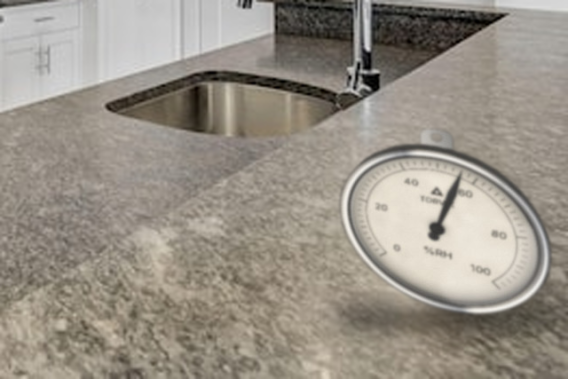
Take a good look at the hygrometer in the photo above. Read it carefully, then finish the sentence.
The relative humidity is 56 %
